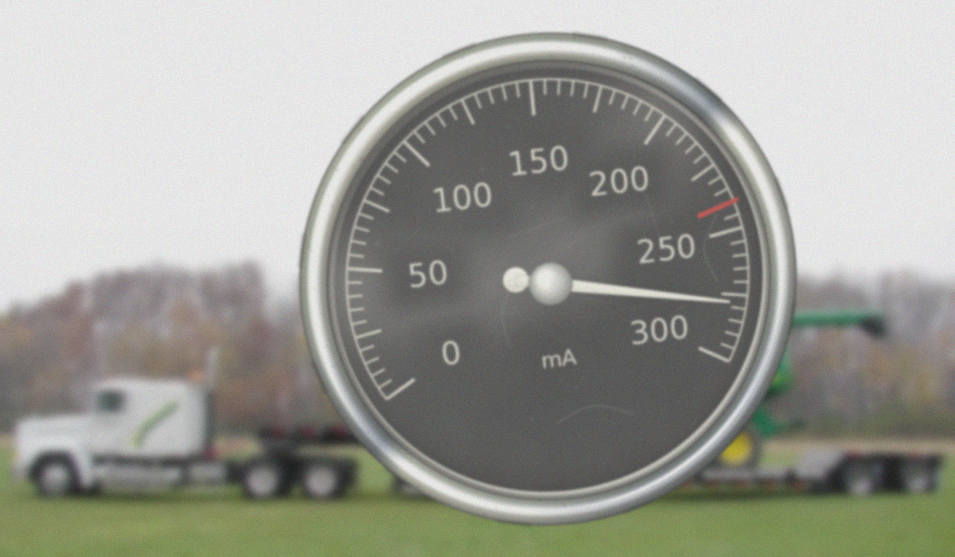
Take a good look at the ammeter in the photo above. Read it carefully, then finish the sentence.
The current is 277.5 mA
